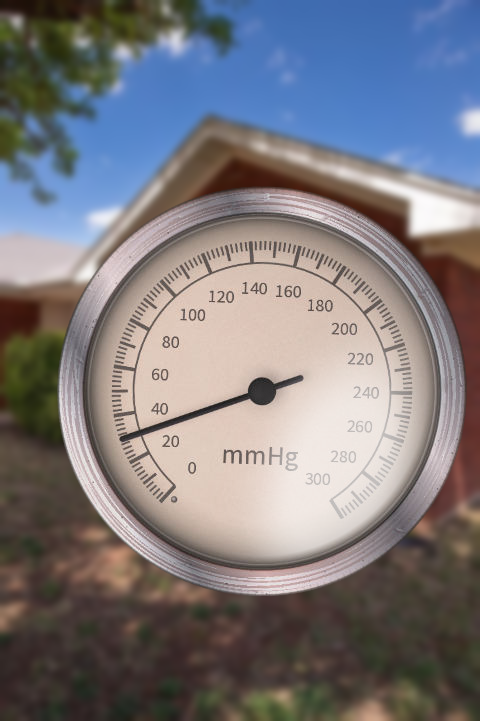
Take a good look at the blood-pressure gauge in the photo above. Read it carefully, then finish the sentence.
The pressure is 30 mmHg
